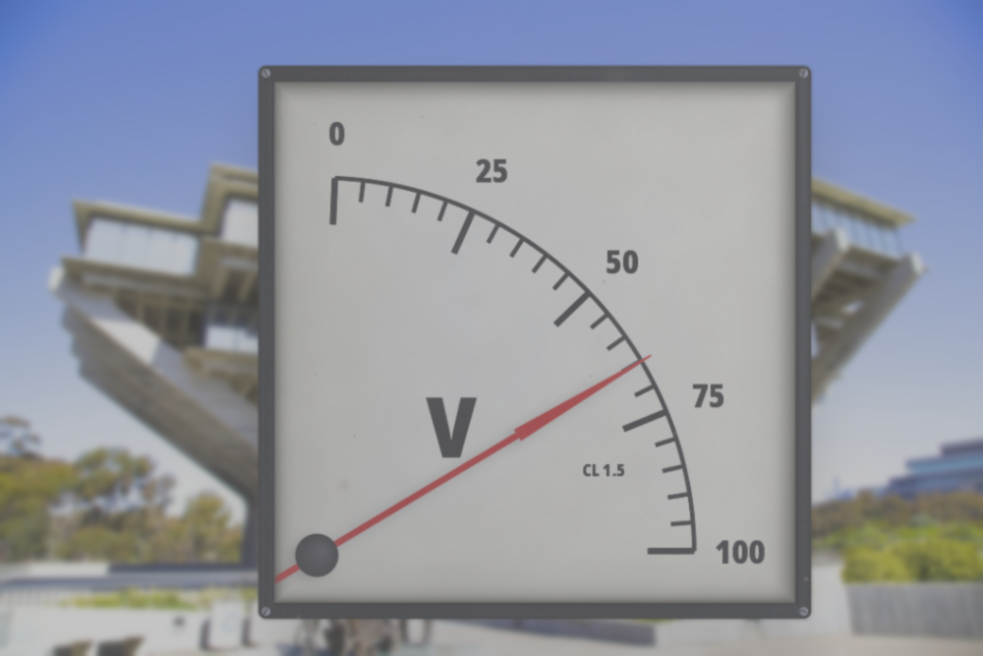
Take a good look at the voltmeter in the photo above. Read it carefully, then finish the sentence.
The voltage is 65 V
